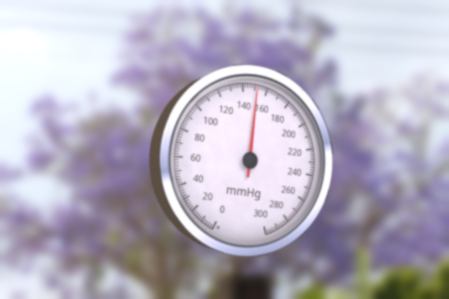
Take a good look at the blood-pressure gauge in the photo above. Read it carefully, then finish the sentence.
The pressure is 150 mmHg
